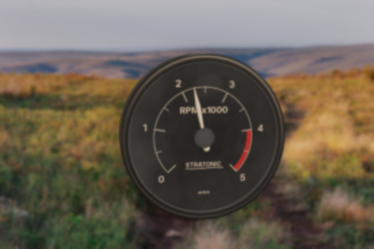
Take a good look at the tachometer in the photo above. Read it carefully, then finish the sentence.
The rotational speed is 2250 rpm
